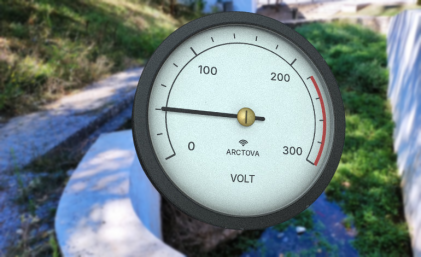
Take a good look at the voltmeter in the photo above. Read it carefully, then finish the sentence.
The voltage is 40 V
